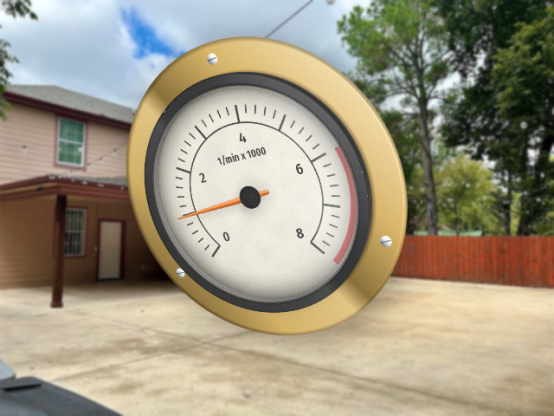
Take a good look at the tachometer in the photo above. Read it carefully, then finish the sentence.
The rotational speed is 1000 rpm
